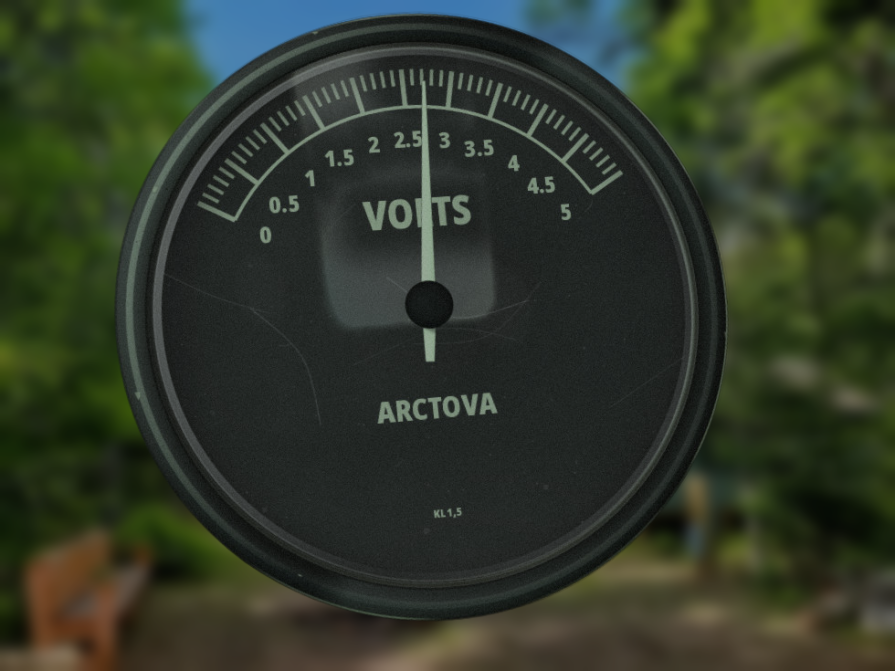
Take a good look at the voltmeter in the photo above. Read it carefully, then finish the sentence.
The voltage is 2.7 V
